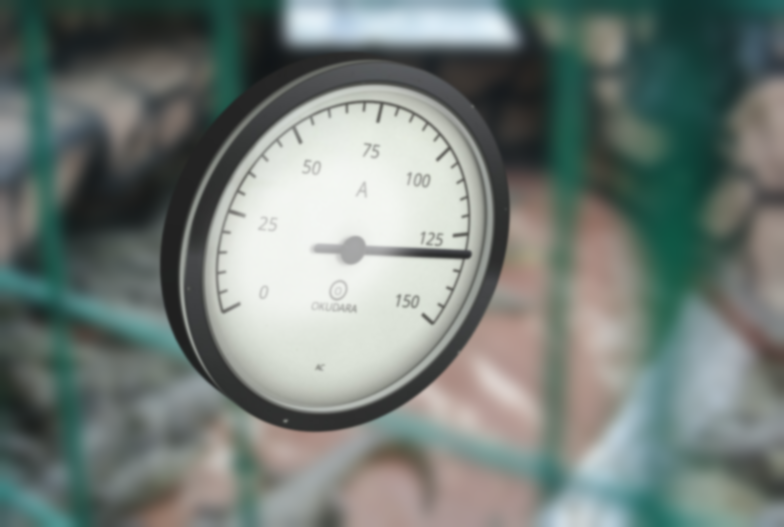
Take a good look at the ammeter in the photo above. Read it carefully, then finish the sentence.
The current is 130 A
